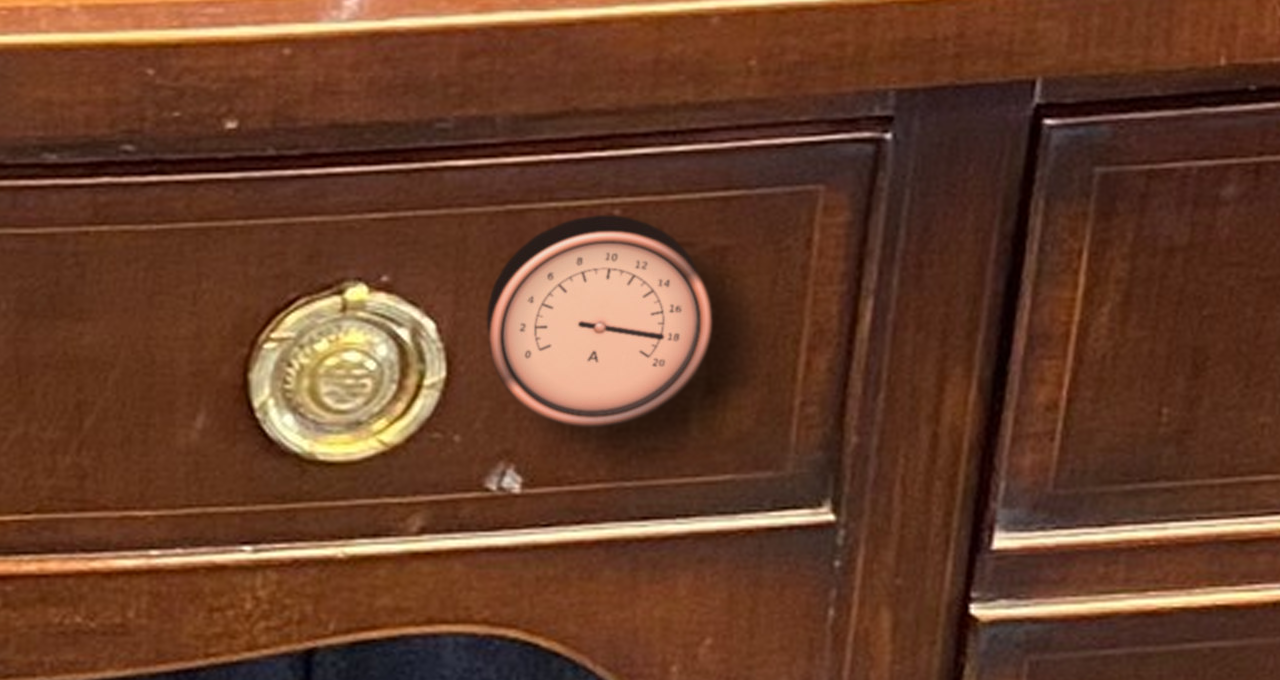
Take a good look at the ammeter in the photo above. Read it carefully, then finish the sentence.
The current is 18 A
